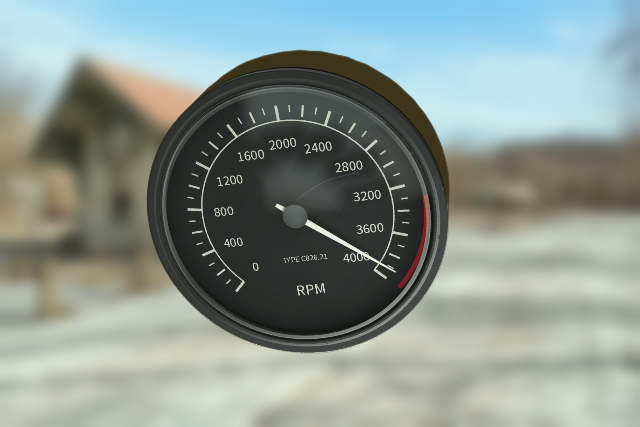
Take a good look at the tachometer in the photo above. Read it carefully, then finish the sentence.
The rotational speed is 3900 rpm
